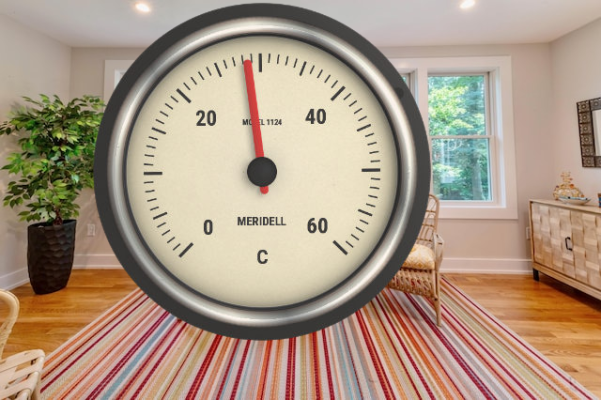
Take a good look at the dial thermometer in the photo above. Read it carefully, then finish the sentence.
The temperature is 28.5 °C
